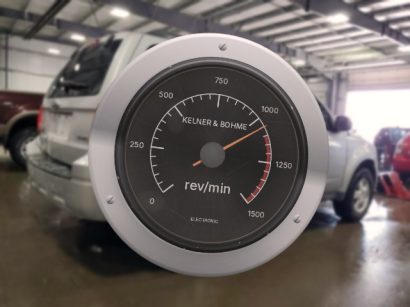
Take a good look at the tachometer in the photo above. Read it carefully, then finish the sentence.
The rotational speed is 1050 rpm
